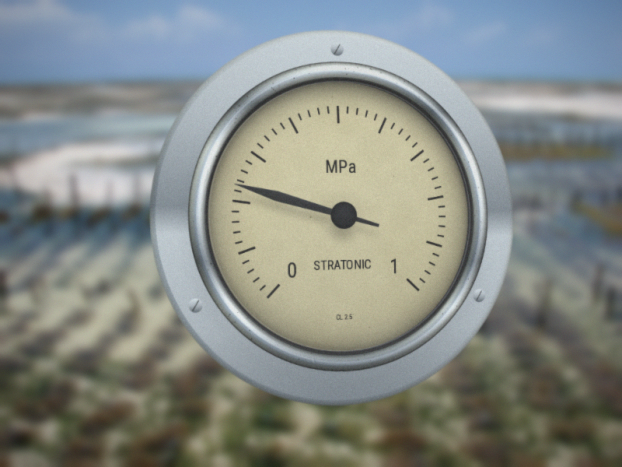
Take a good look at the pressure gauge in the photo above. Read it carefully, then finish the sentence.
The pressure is 0.23 MPa
